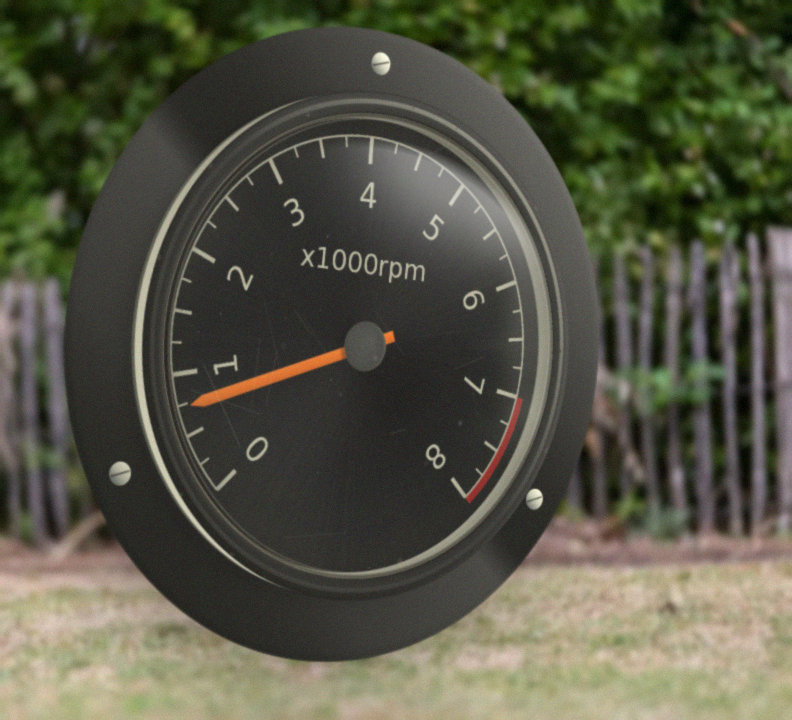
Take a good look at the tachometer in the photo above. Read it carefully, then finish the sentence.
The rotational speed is 750 rpm
